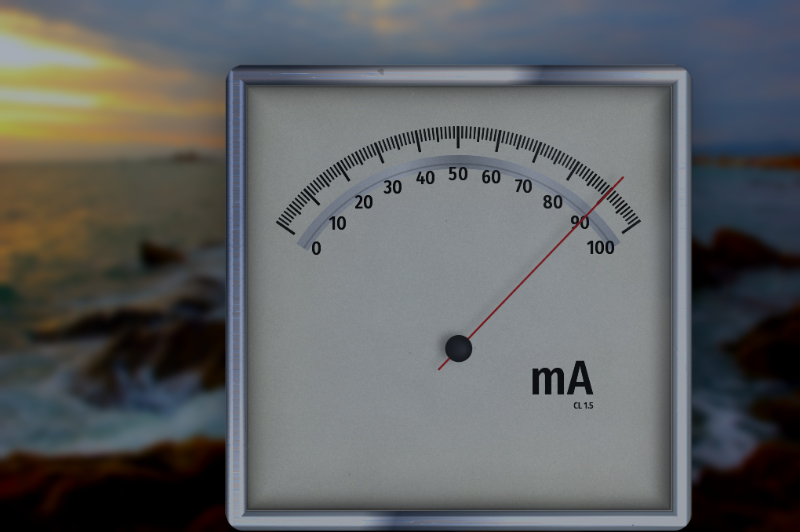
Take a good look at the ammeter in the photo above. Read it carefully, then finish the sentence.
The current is 90 mA
